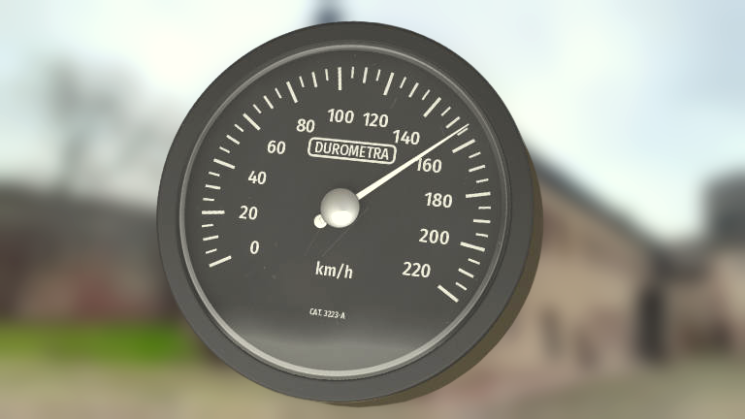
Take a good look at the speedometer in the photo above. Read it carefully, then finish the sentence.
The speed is 155 km/h
